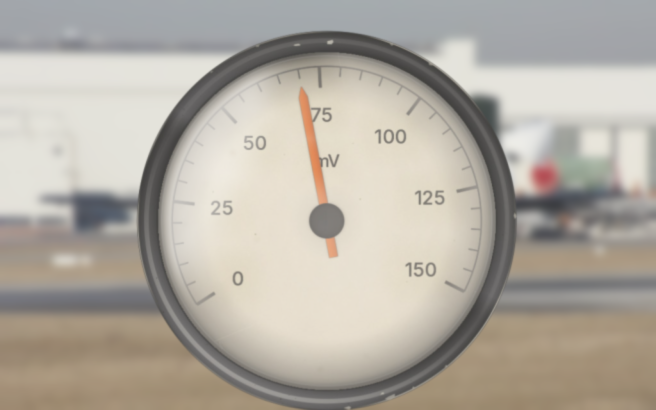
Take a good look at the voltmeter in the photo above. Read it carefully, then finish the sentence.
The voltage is 70 mV
